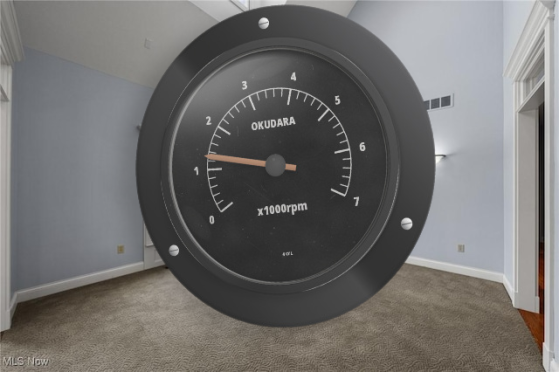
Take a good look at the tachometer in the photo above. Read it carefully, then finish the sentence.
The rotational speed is 1300 rpm
